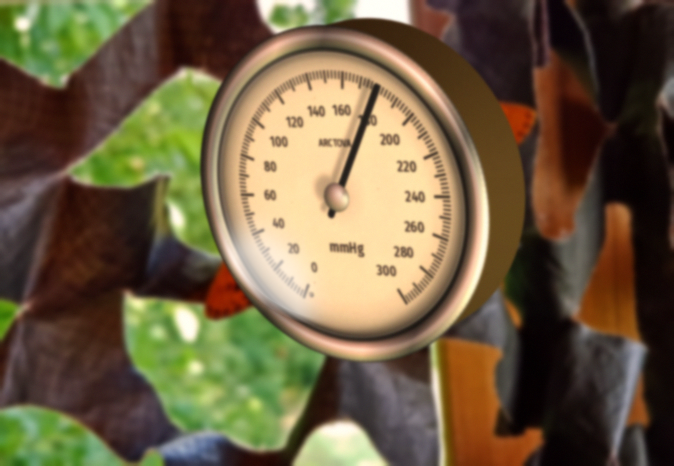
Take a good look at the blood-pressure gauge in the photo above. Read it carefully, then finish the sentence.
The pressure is 180 mmHg
